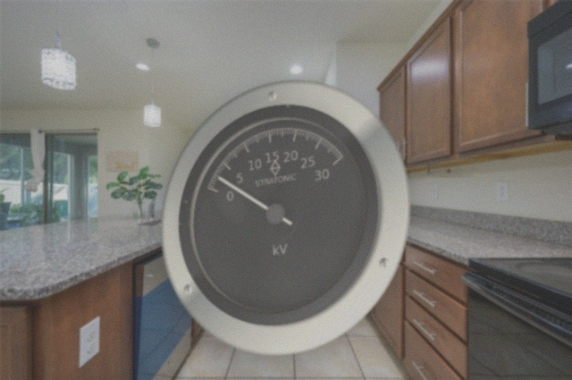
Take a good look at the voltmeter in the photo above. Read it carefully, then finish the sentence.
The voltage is 2.5 kV
